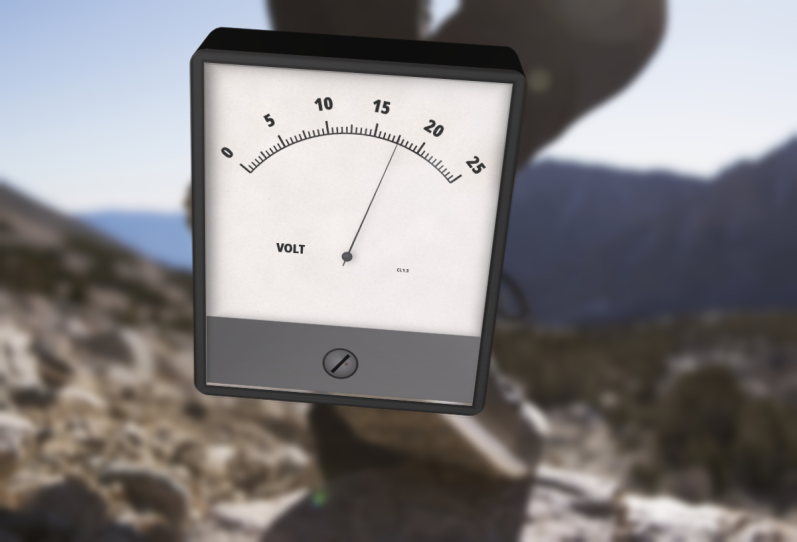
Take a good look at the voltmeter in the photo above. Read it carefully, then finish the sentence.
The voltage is 17.5 V
